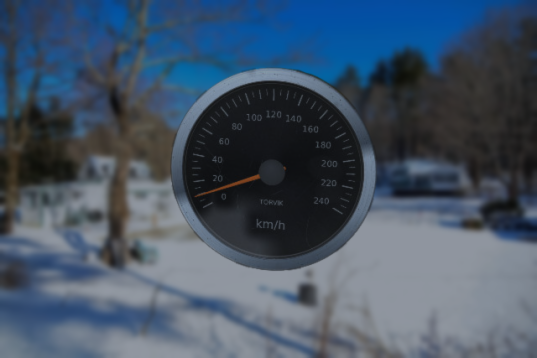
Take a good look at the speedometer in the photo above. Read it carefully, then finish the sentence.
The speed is 10 km/h
